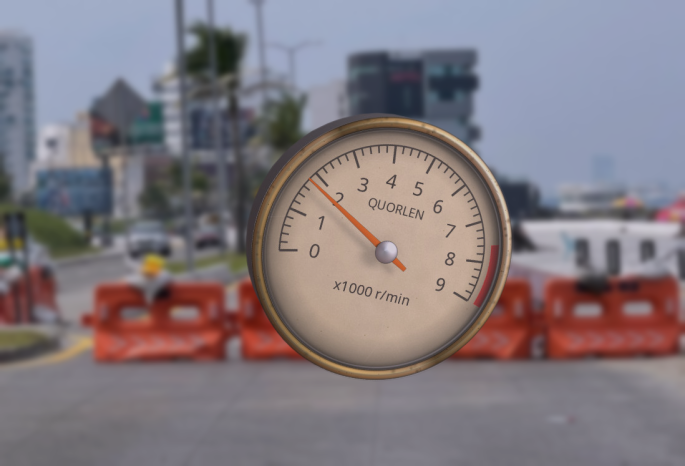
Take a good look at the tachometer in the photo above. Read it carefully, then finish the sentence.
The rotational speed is 1800 rpm
